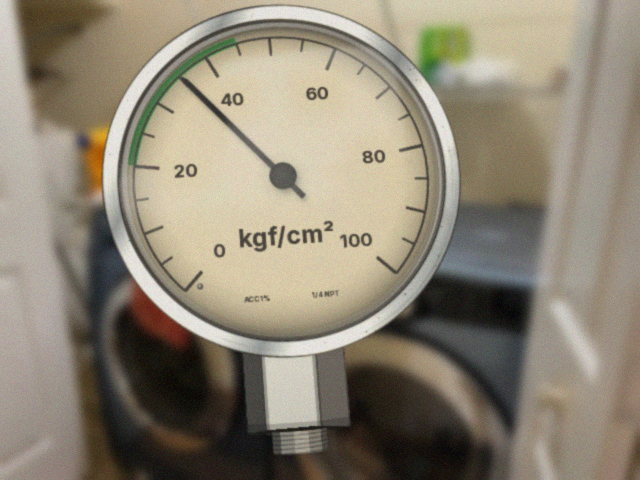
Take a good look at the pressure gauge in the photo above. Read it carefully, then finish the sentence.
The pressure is 35 kg/cm²
